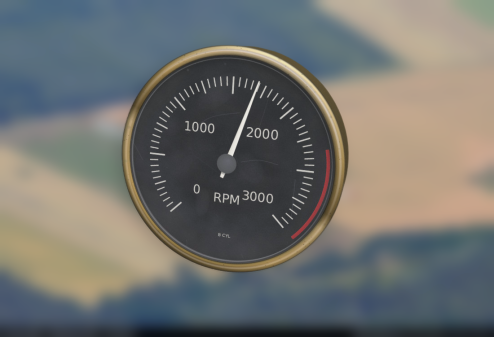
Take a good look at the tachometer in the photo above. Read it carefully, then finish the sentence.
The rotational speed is 1700 rpm
